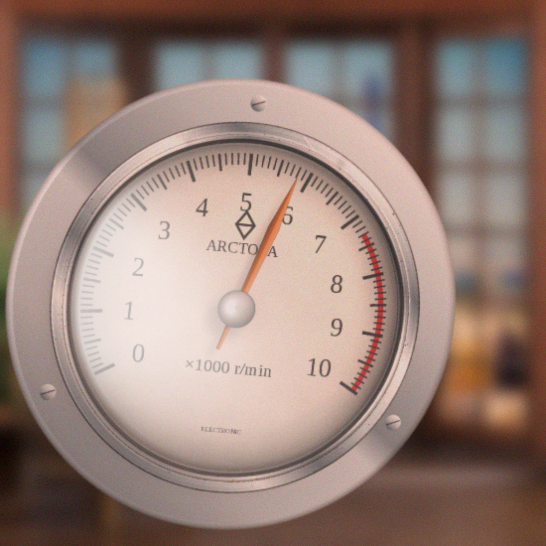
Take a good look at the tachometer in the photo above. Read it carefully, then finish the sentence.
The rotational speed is 5800 rpm
